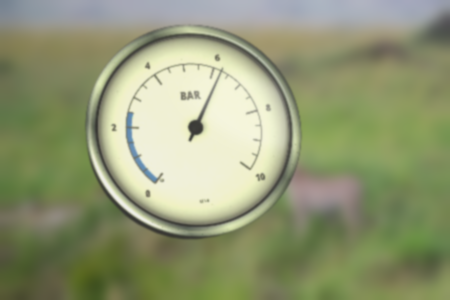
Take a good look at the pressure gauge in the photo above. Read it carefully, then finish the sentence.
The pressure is 6.25 bar
